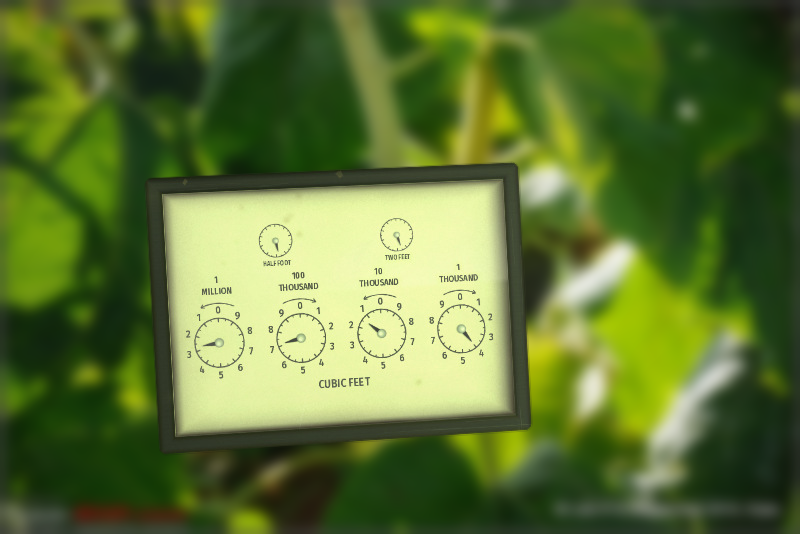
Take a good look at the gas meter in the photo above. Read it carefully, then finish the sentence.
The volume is 271400 ft³
